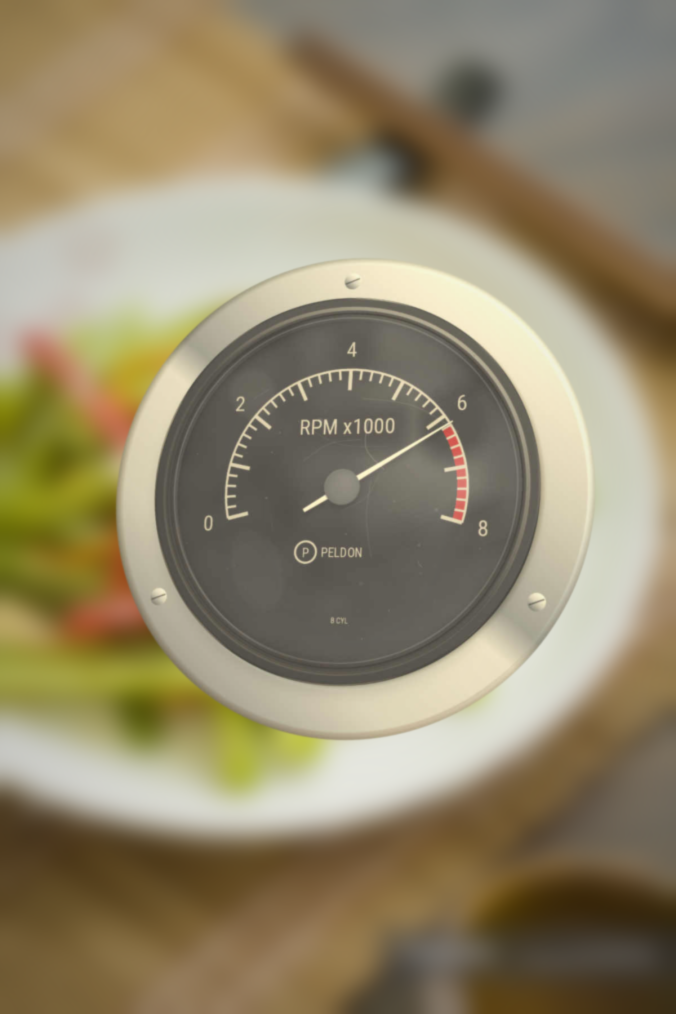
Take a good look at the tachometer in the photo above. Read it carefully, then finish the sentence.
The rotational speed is 6200 rpm
